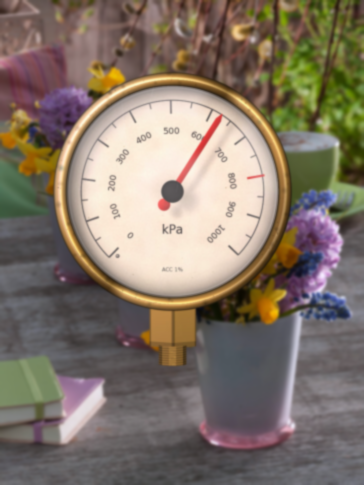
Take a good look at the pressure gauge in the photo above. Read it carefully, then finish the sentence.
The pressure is 625 kPa
